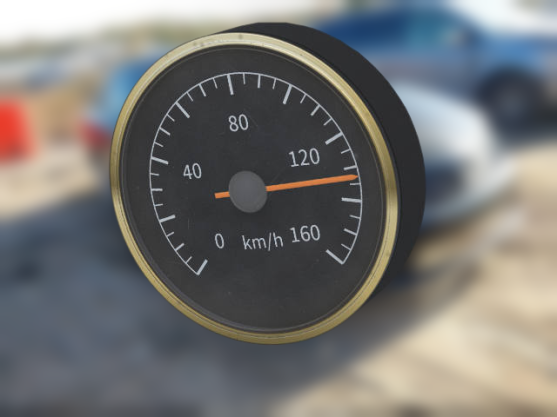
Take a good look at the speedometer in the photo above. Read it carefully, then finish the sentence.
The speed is 132.5 km/h
